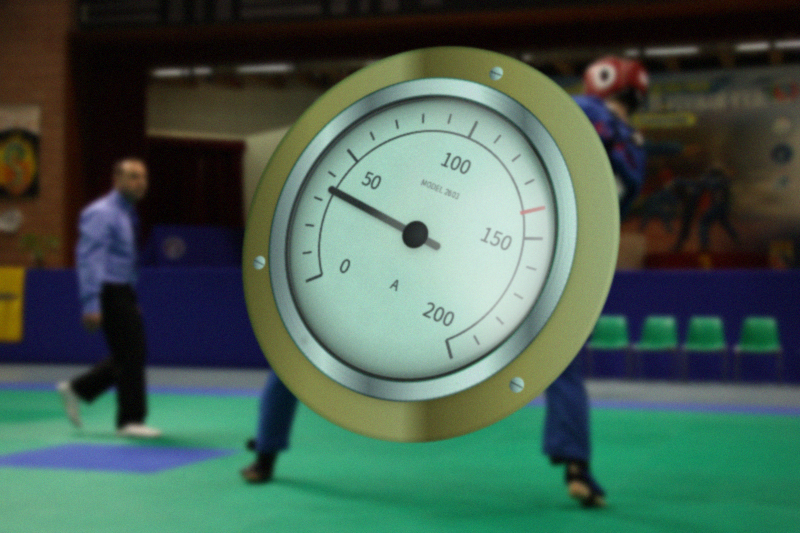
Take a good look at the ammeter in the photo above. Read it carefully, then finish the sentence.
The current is 35 A
